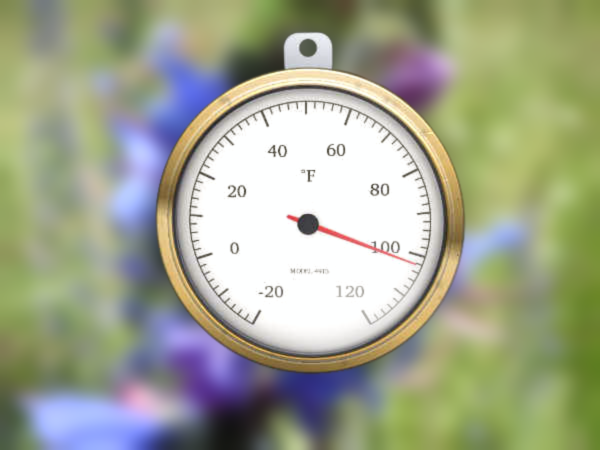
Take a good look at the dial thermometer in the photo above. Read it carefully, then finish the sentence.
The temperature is 102 °F
